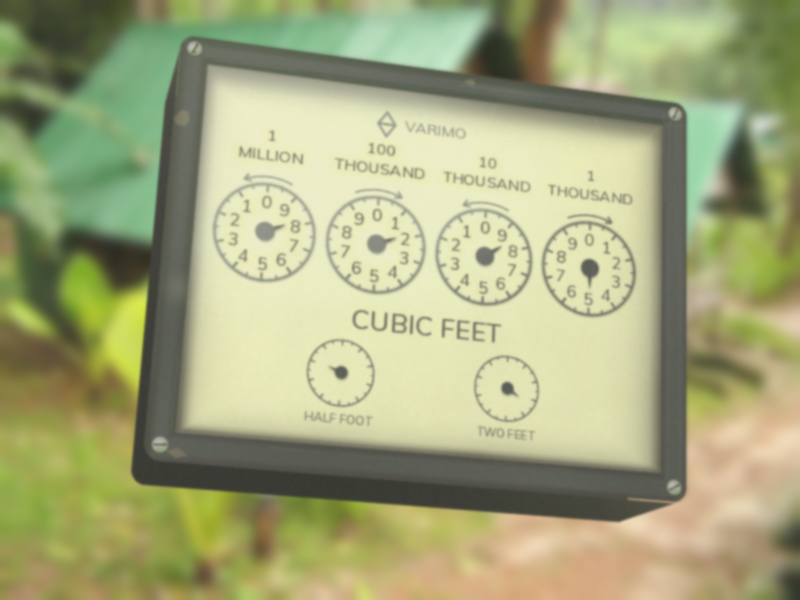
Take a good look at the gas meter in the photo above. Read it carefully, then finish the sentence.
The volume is 818500 ft³
